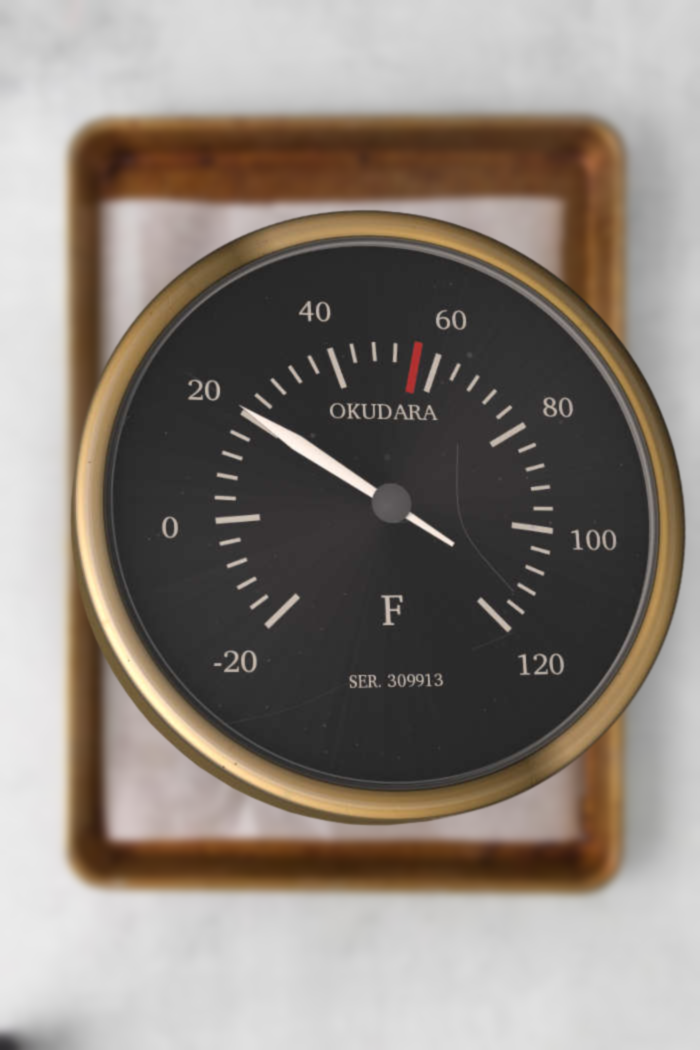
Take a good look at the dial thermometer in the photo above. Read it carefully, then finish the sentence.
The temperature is 20 °F
